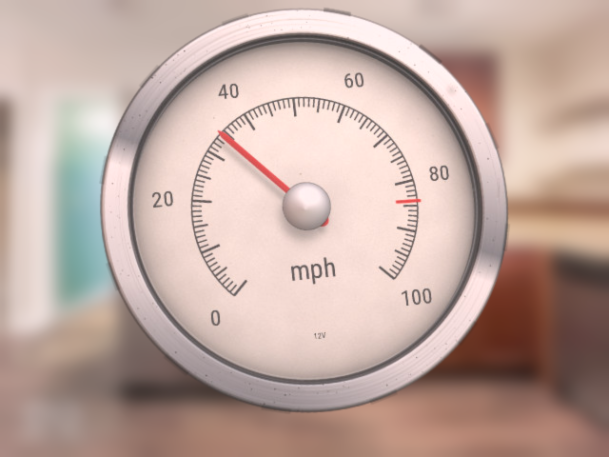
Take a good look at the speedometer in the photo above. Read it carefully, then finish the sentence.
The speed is 34 mph
